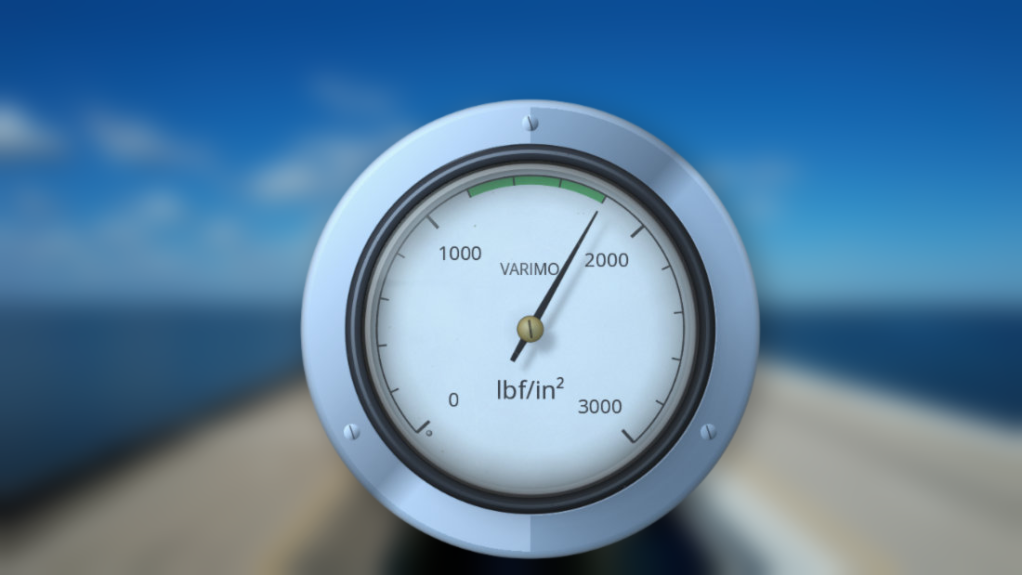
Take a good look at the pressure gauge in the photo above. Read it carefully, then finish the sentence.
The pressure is 1800 psi
